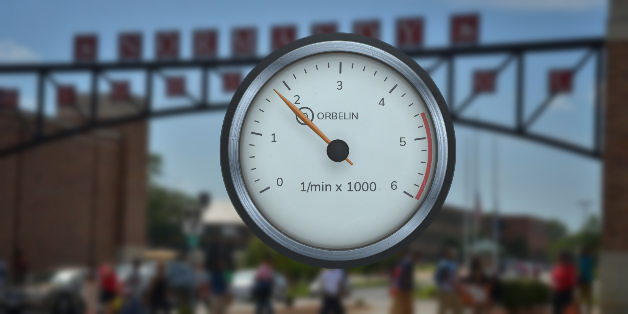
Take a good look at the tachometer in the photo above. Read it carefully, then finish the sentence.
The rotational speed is 1800 rpm
